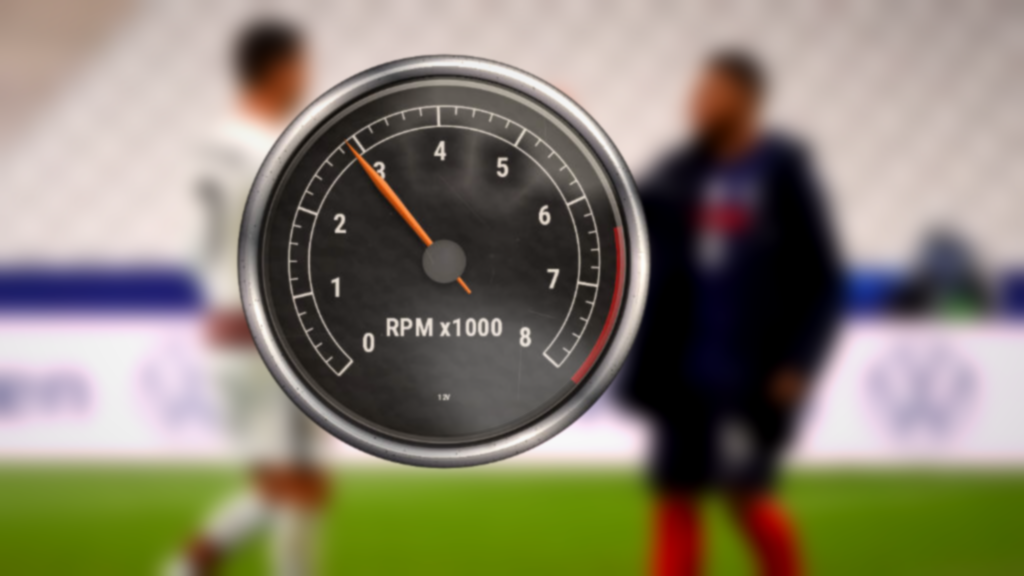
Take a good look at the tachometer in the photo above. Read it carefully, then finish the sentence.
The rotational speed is 2900 rpm
